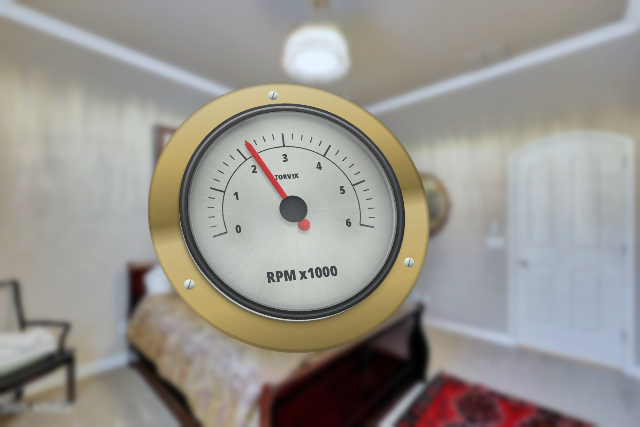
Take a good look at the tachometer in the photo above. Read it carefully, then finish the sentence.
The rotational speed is 2200 rpm
